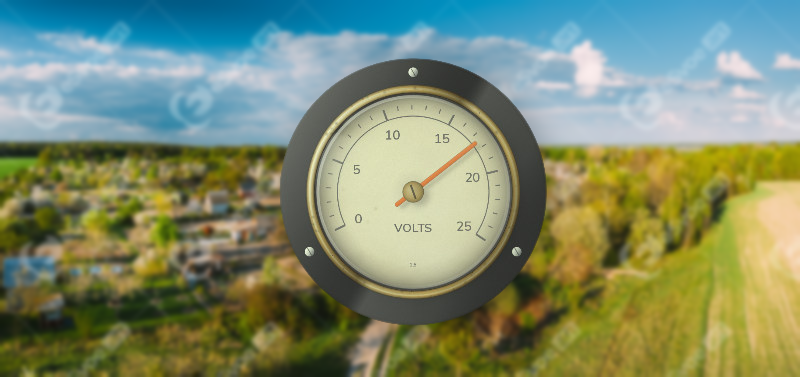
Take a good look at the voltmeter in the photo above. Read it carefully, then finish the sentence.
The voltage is 17.5 V
